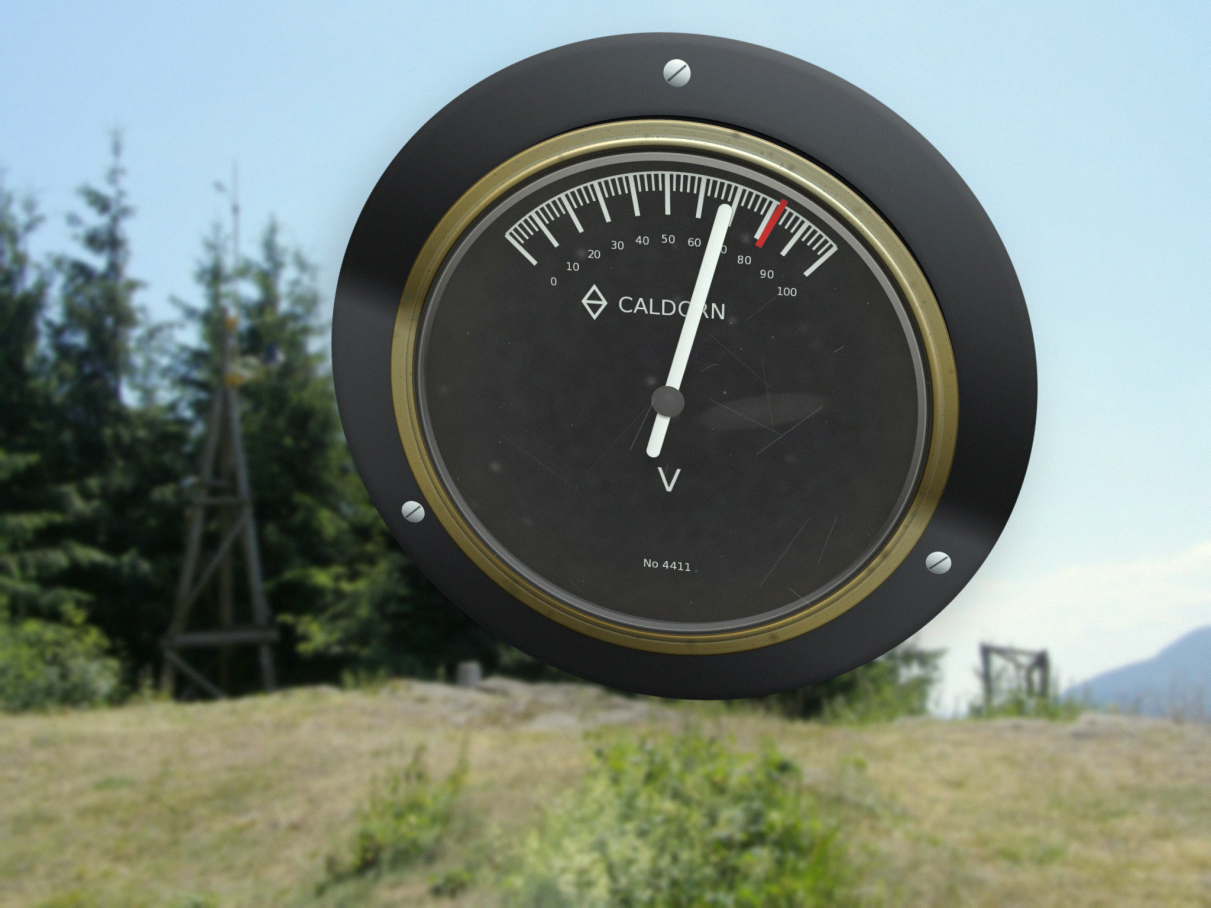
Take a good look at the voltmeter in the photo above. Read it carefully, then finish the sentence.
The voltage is 68 V
